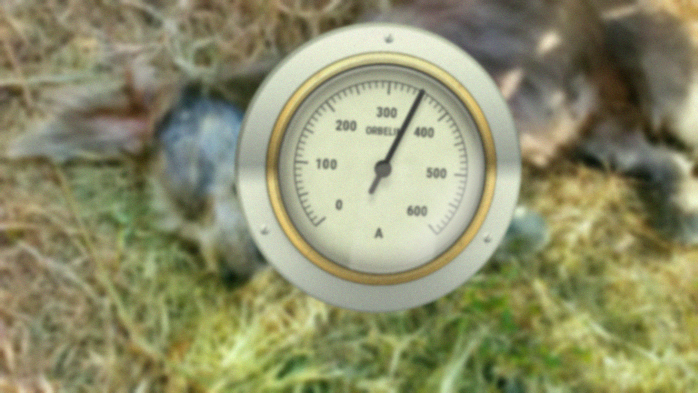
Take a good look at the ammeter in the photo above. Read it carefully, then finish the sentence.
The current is 350 A
